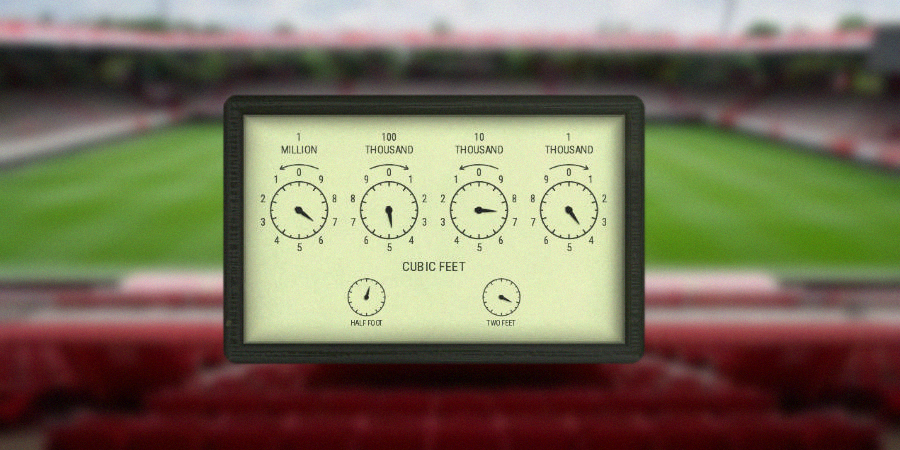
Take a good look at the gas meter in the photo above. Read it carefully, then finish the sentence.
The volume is 647400 ft³
